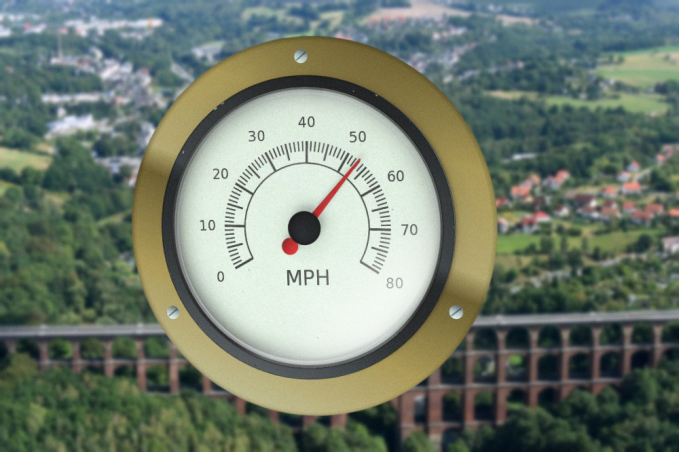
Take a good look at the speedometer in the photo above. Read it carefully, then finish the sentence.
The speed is 53 mph
